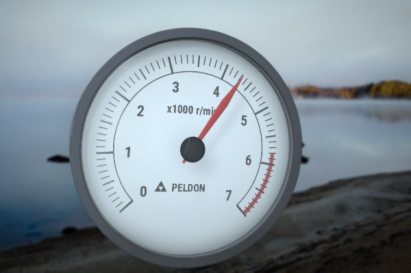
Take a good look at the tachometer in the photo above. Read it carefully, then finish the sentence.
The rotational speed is 4300 rpm
